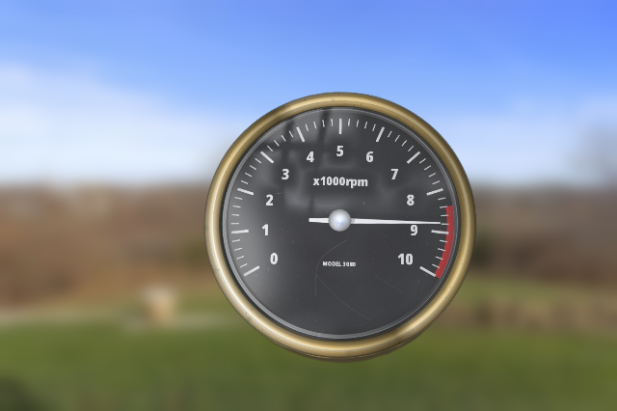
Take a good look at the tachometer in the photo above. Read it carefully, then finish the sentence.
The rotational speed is 8800 rpm
